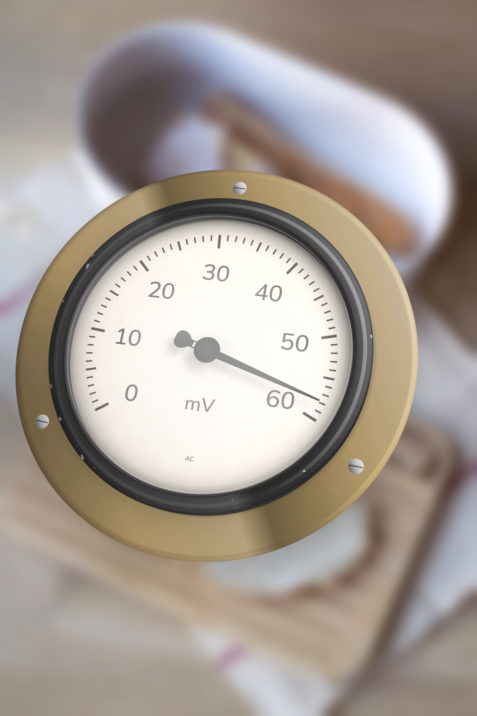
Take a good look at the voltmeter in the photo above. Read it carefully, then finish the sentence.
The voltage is 58 mV
